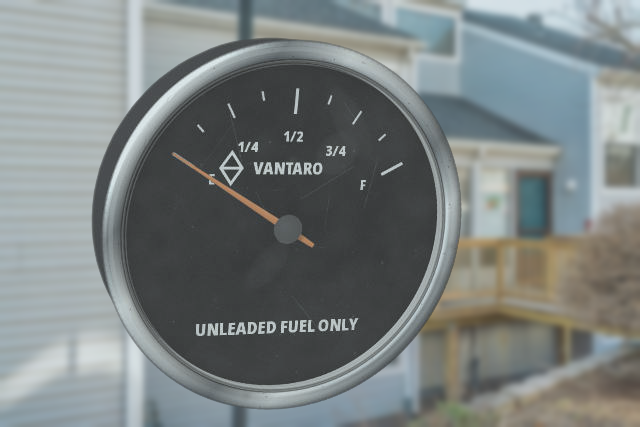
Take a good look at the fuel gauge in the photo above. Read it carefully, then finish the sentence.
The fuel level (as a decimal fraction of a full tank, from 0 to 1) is 0
